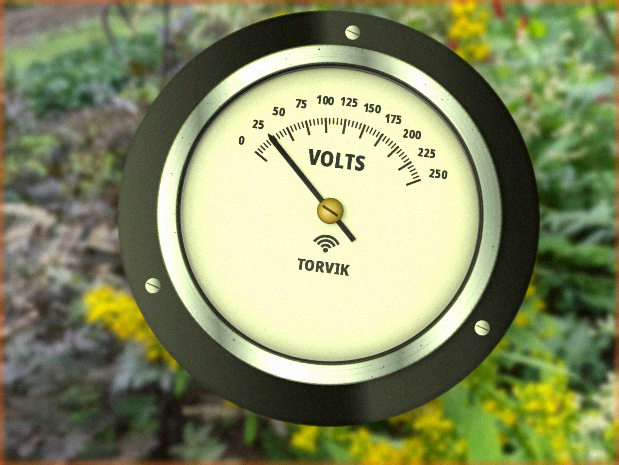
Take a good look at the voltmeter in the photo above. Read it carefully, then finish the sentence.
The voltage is 25 V
